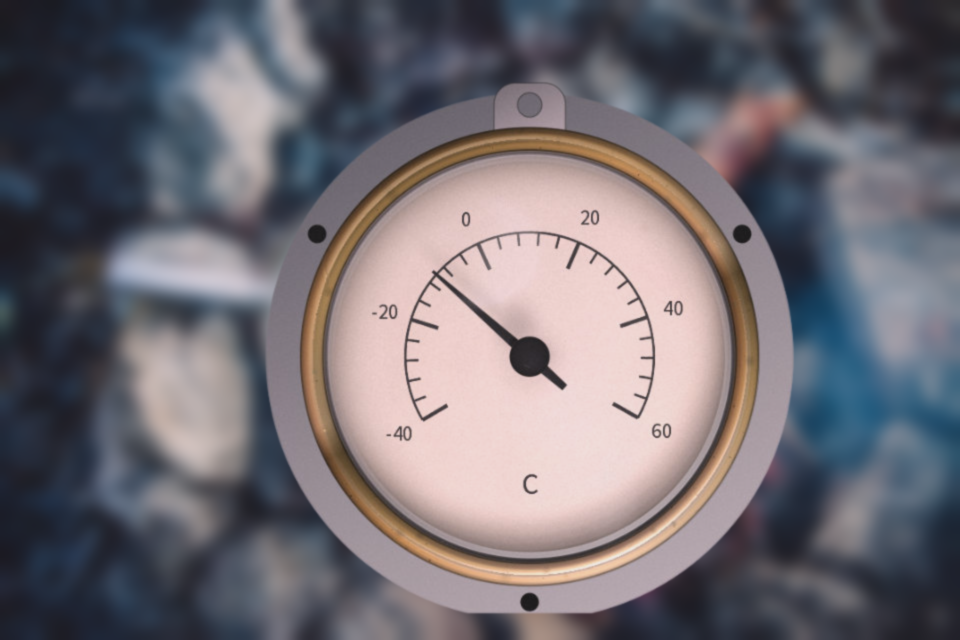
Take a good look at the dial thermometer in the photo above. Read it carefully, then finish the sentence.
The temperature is -10 °C
